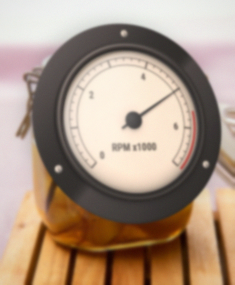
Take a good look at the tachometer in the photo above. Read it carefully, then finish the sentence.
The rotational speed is 5000 rpm
